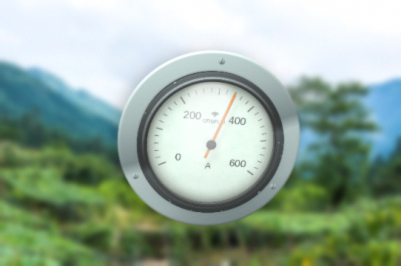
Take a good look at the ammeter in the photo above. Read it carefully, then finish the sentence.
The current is 340 A
